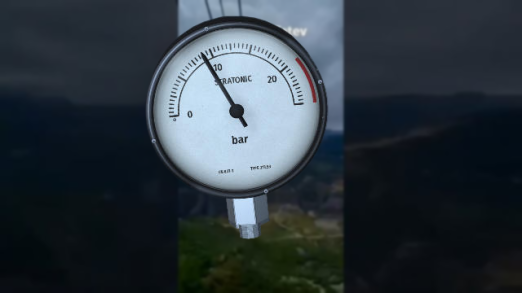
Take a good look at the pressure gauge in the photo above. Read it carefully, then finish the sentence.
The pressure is 9 bar
